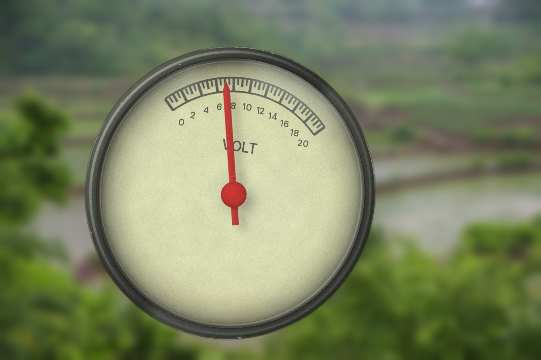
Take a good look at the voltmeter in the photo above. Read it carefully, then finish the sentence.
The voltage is 7 V
